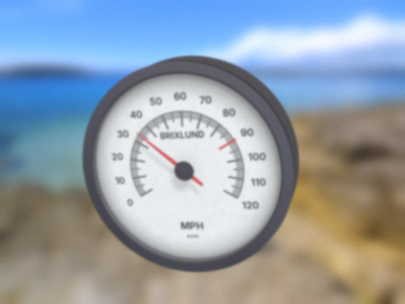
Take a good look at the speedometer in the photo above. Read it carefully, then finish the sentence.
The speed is 35 mph
